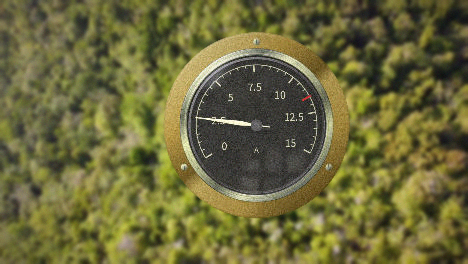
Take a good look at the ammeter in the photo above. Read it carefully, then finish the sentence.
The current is 2.5 A
